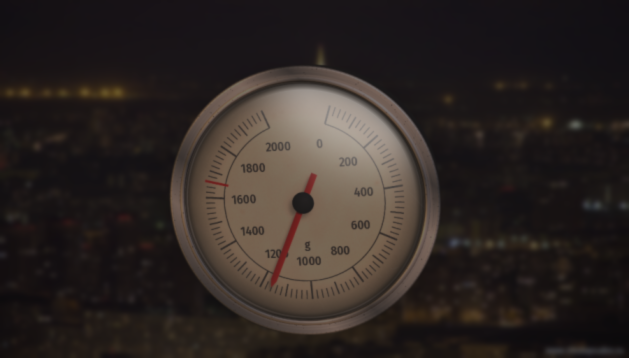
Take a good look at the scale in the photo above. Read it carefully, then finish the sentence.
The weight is 1160 g
